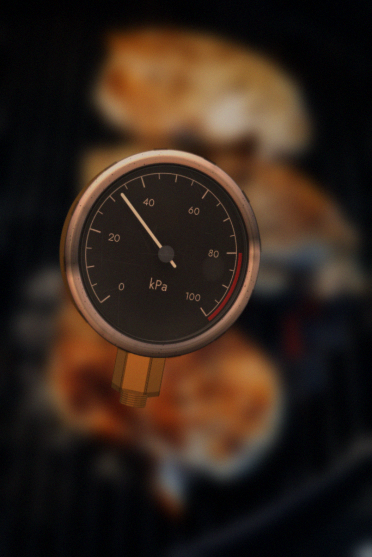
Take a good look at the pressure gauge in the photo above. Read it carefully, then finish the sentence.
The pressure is 32.5 kPa
